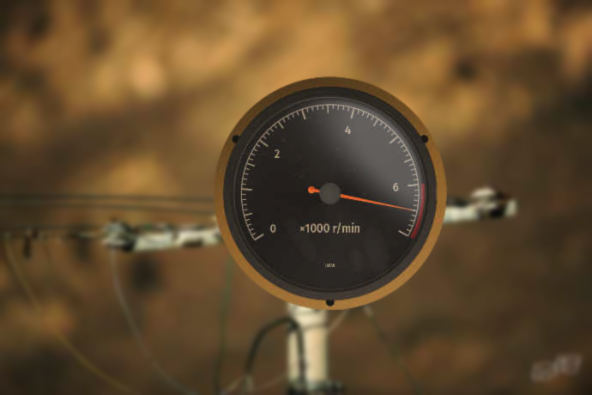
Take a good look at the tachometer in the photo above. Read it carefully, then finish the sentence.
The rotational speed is 6500 rpm
